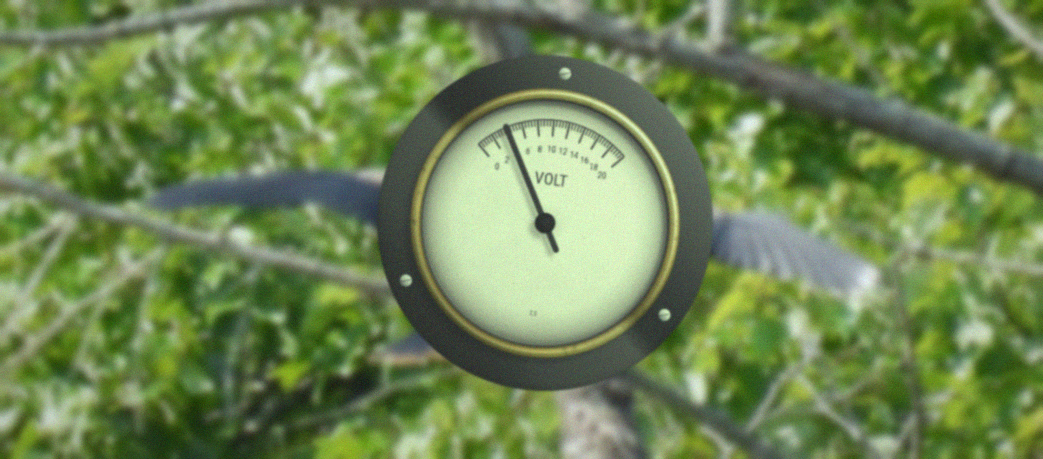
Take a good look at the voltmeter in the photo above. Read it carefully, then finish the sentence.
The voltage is 4 V
